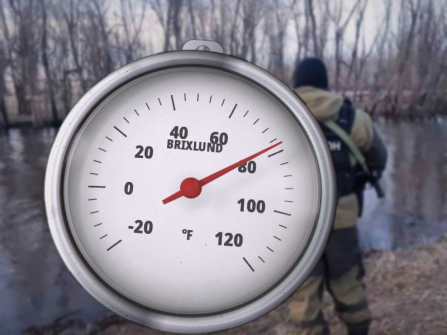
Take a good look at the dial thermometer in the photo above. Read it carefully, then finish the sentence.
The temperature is 78 °F
